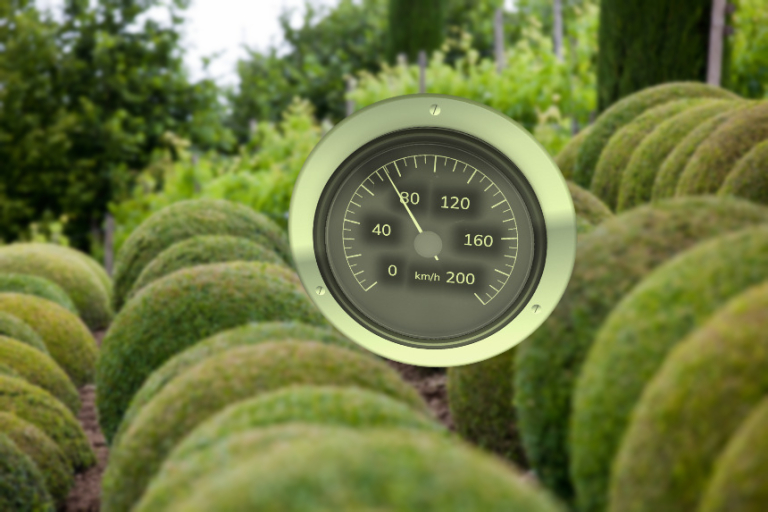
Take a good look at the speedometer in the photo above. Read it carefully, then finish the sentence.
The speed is 75 km/h
